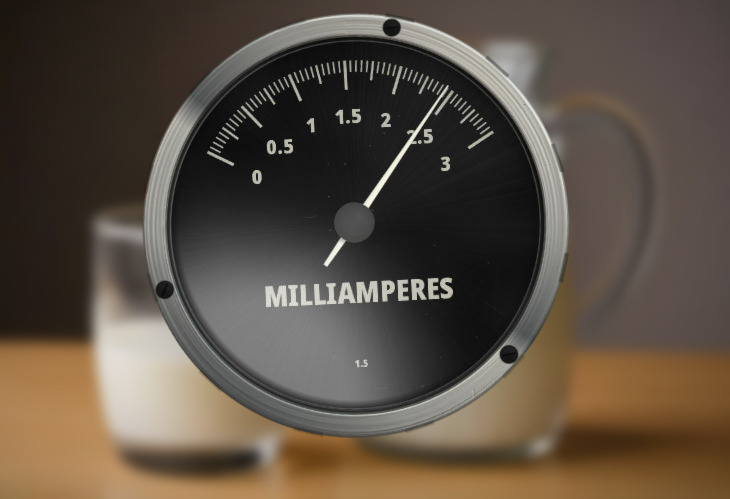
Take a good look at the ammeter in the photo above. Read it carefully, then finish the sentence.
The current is 2.45 mA
